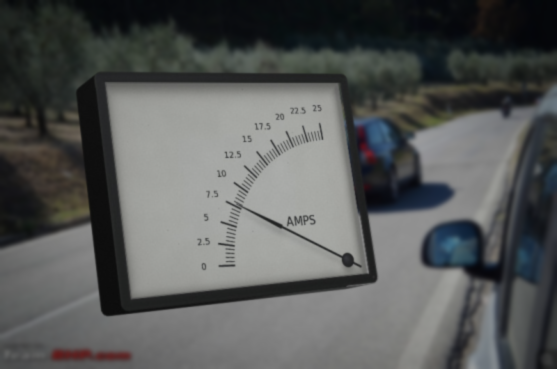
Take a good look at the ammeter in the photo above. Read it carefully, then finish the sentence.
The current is 7.5 A
